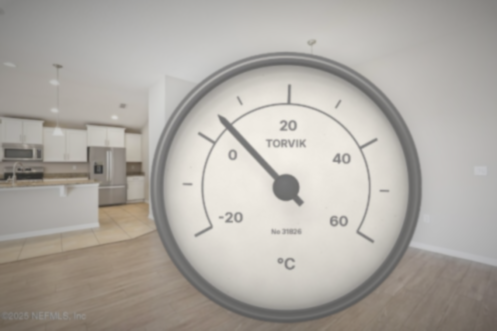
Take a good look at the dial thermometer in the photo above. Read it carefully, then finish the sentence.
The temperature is 5 °C
